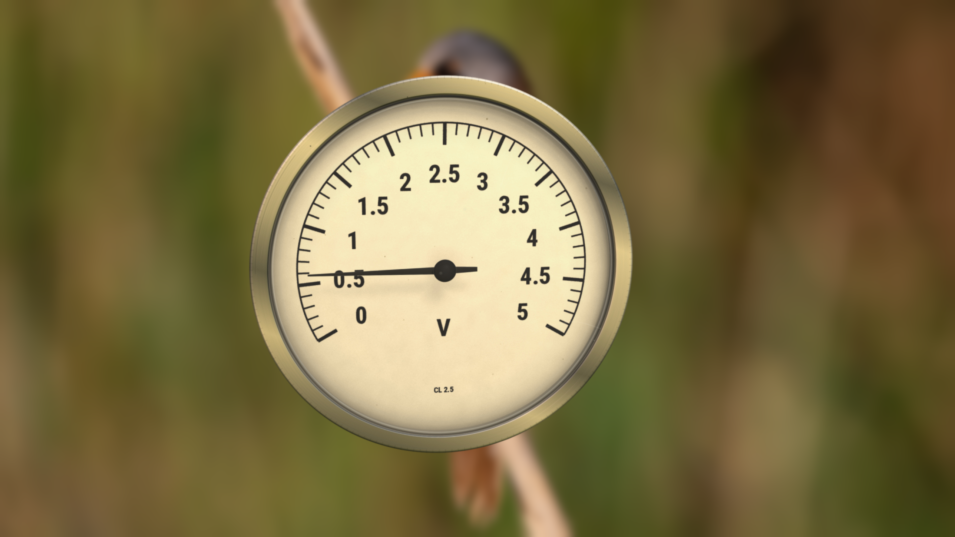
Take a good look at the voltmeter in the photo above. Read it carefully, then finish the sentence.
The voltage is 0.6 V
